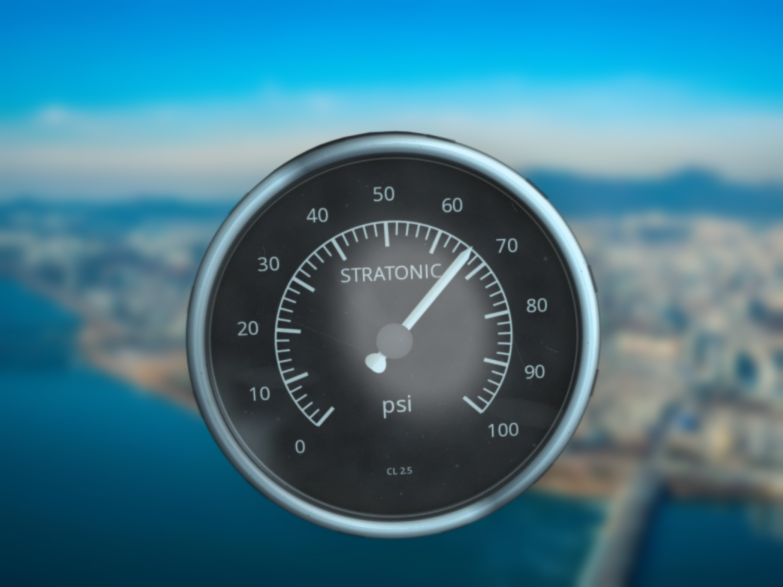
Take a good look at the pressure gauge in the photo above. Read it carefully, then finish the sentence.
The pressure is 66 psi
